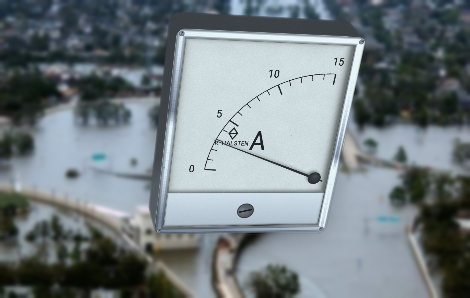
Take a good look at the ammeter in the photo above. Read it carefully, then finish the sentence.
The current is 3 A
